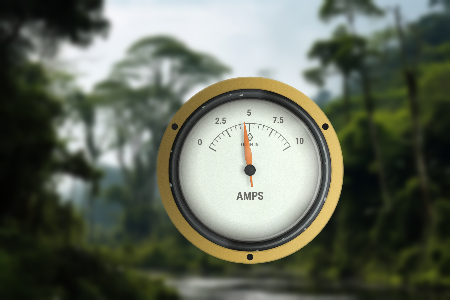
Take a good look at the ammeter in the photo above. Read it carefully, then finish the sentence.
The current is 4.5 A
